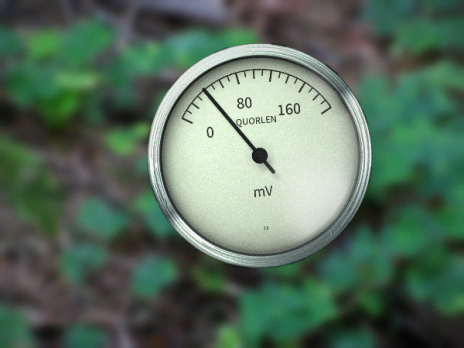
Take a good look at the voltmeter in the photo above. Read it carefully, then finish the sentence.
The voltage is 40 mV
